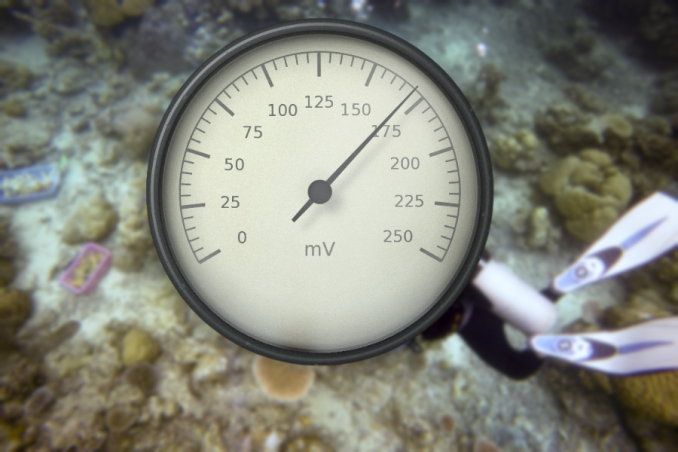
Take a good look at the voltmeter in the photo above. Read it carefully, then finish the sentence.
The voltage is 170 mV
